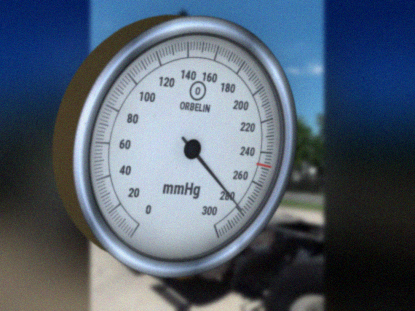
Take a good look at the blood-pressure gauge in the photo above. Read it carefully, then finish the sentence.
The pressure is 280 mmHg
